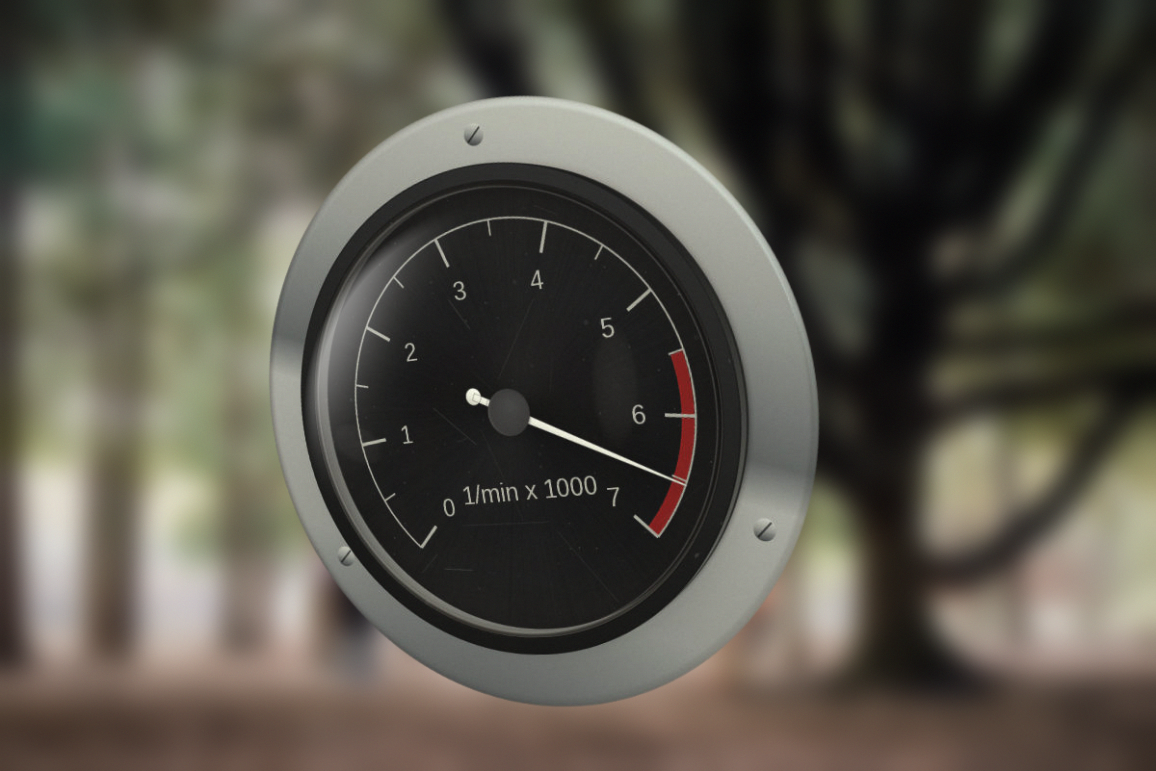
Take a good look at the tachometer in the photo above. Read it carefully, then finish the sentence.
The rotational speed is 6500 rpm
